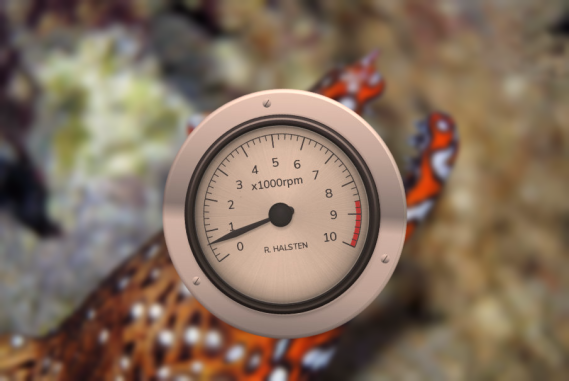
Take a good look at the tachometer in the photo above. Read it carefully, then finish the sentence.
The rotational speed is 600 rpm
